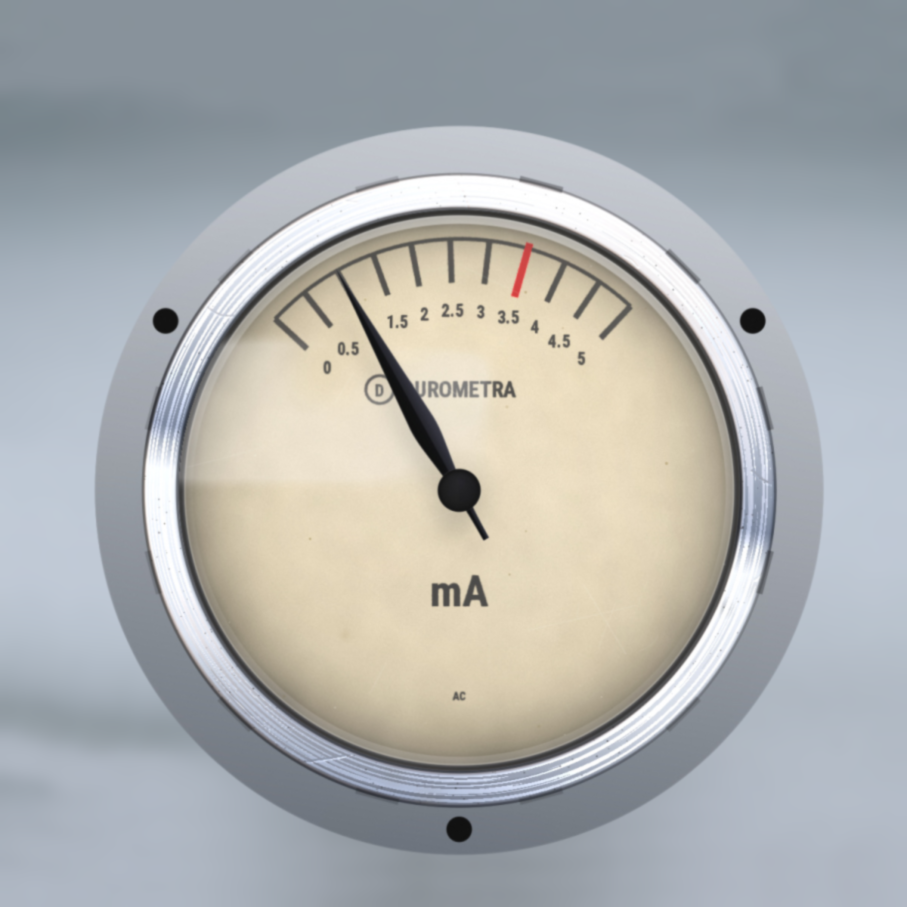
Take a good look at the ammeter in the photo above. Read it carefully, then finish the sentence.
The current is 1 mA
